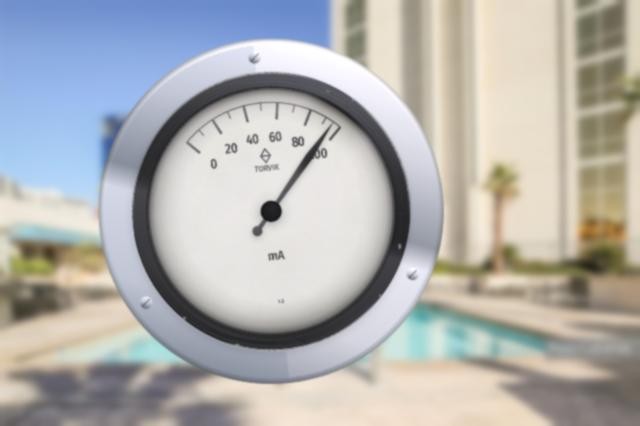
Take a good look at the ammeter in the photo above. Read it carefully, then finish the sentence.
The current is 95 mA
